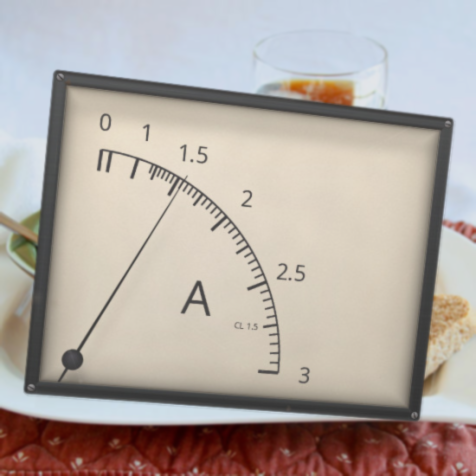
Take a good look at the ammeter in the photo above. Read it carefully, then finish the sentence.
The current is 1.55 A
